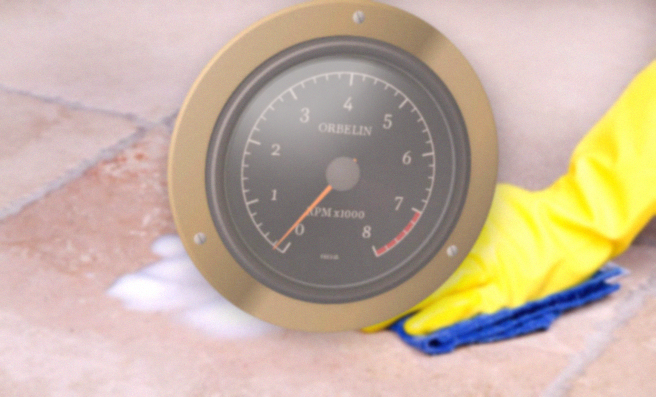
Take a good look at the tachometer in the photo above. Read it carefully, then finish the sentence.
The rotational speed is 200 rpm
